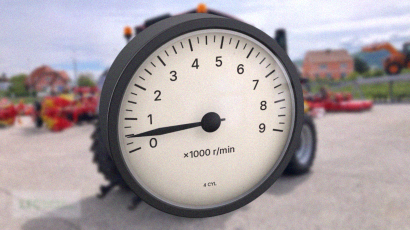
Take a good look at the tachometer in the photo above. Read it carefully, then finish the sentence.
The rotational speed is 500 rpm
